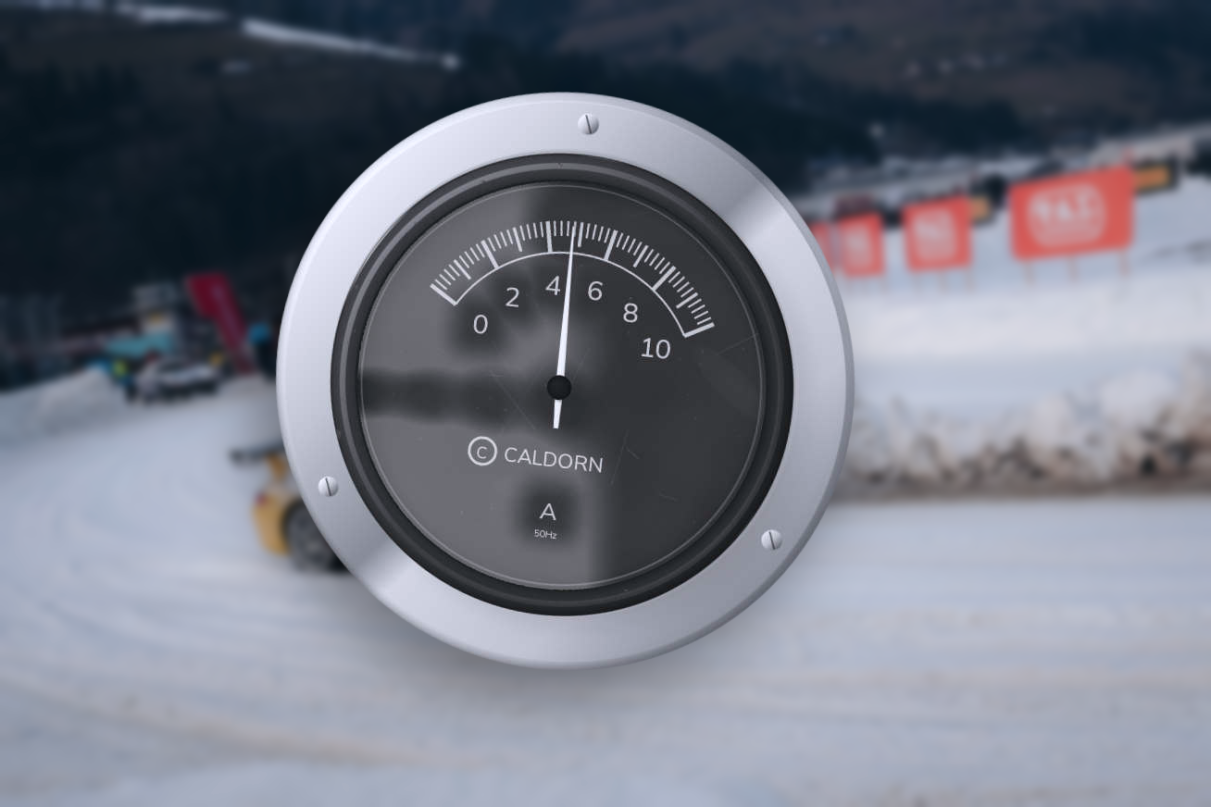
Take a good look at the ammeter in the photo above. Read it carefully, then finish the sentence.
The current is 4.8 A
